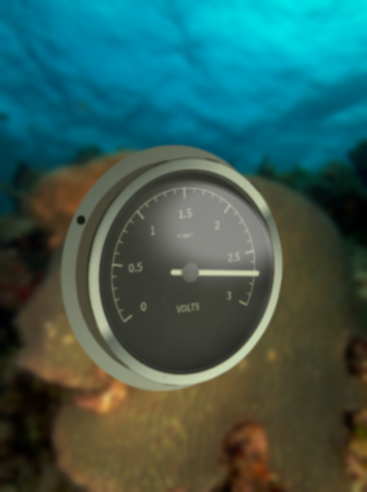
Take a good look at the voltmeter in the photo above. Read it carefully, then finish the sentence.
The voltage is 2.7 V
